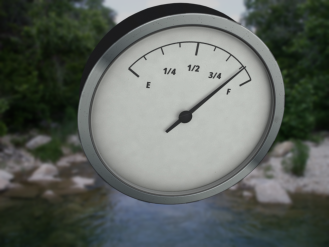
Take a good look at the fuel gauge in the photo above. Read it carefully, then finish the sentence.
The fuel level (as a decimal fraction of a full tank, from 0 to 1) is 0.875
